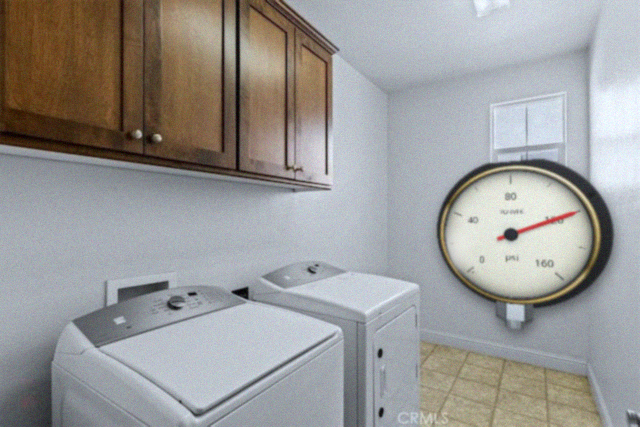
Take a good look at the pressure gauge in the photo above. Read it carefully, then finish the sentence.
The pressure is 120 psi
